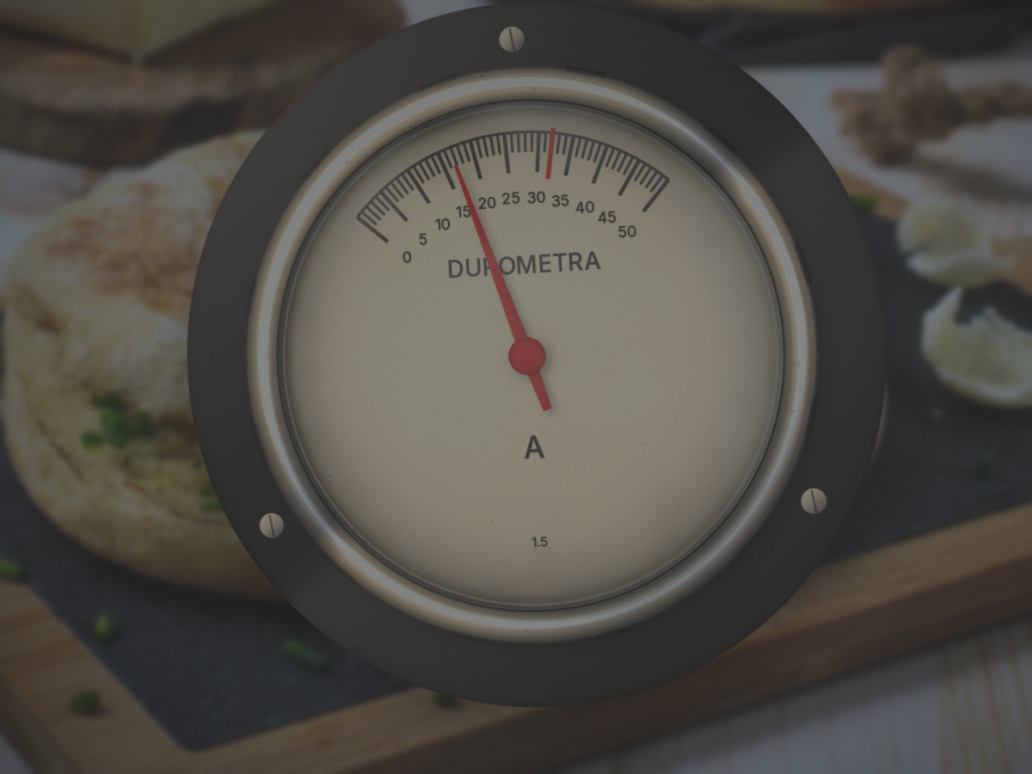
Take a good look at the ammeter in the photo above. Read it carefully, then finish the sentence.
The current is 17 A
